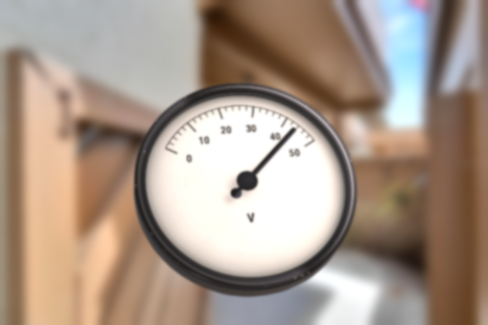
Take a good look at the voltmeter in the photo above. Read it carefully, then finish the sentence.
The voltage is 44 V
